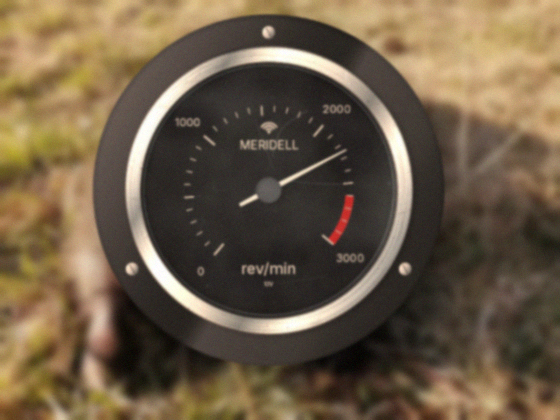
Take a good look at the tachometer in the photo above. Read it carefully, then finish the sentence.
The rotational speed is 2250 rpm
